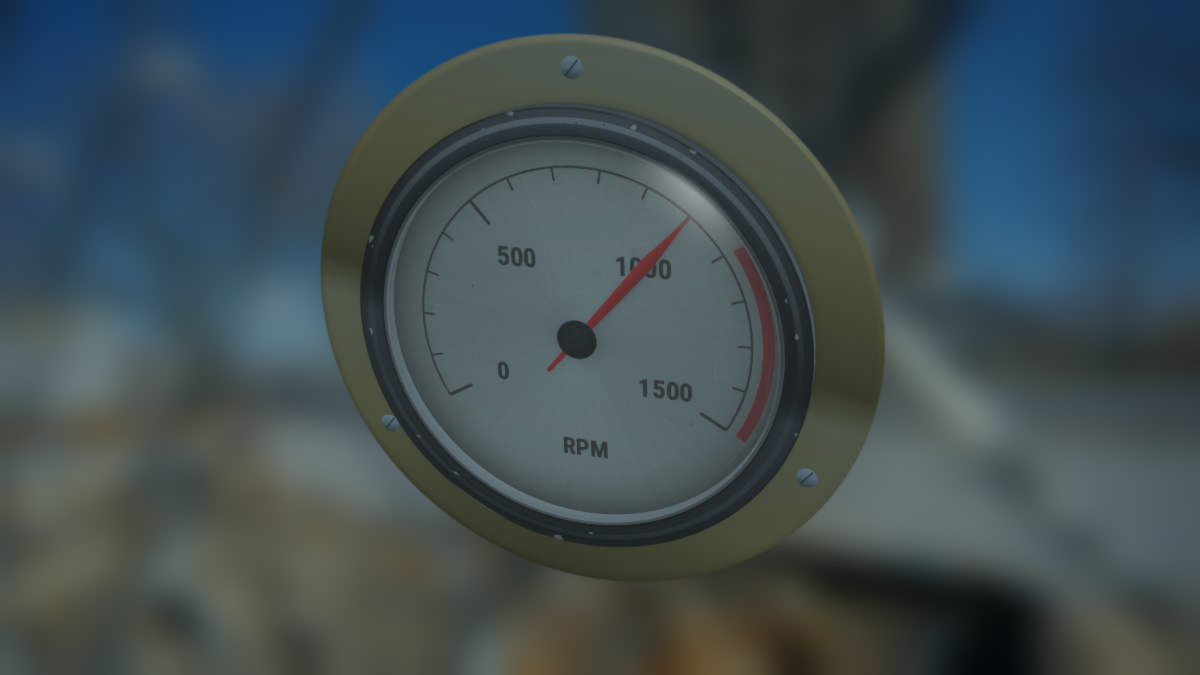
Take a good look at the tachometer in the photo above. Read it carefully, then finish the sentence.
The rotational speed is 1000 rpm
